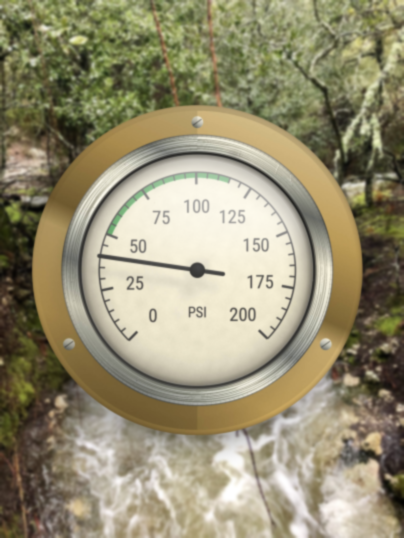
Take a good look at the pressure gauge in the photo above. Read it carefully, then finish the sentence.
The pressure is 40 psi
